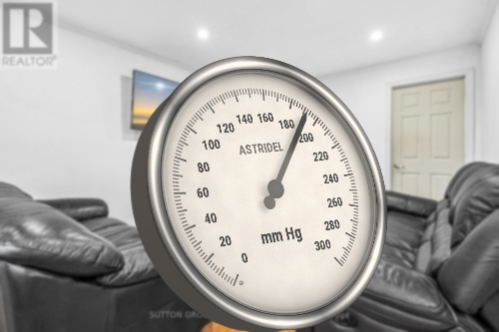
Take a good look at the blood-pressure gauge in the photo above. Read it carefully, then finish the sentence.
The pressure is 190 mmHg
